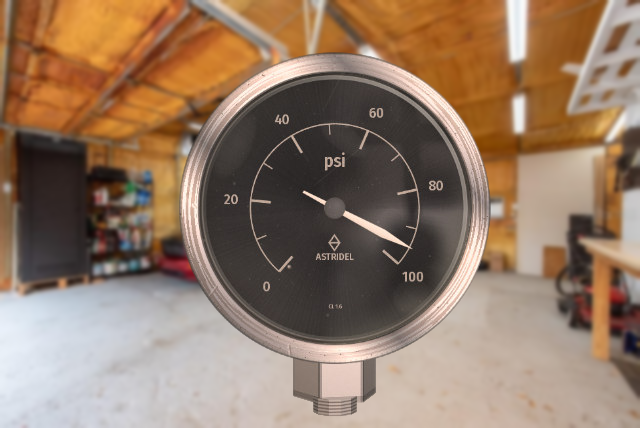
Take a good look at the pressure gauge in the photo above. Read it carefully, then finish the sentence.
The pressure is 95 psi
